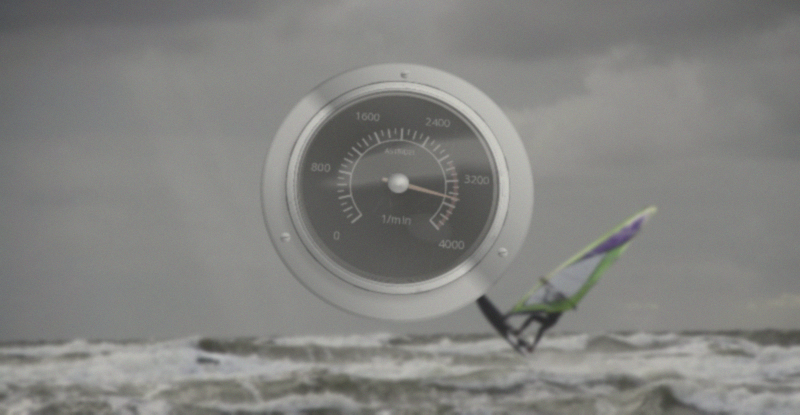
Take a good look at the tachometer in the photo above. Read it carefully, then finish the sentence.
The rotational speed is 3500 rpm
